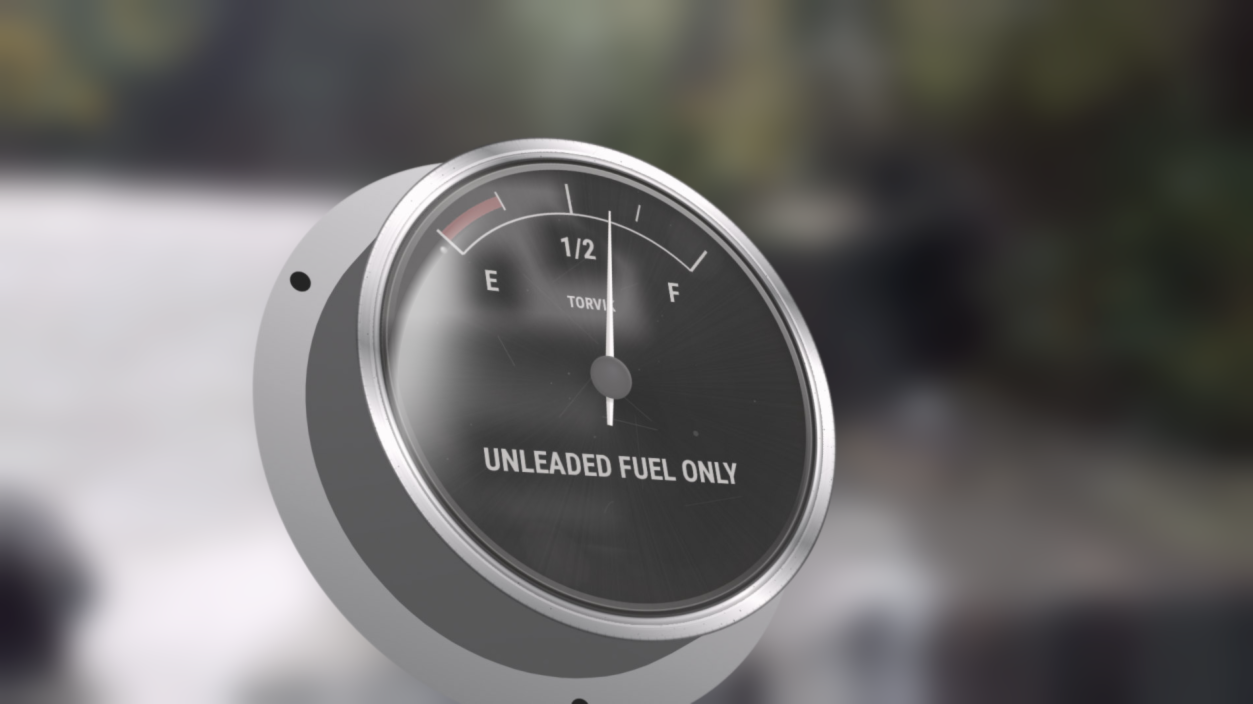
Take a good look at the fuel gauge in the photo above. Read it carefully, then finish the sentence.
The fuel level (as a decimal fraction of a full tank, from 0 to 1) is 0.625
